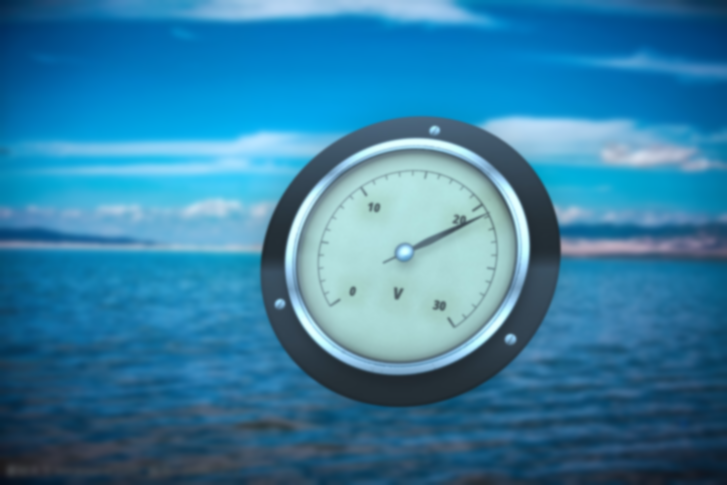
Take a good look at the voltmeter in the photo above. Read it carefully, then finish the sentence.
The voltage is 21 V
